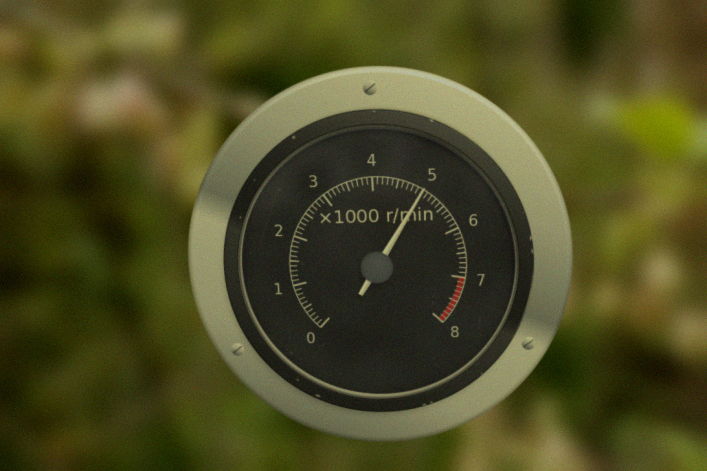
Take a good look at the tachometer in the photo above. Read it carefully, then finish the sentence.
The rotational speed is 5000 rpm
